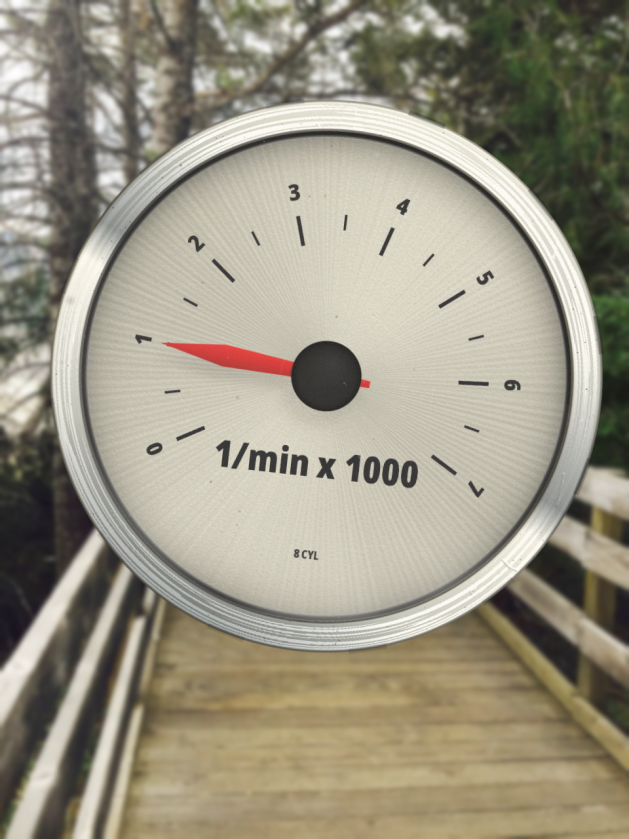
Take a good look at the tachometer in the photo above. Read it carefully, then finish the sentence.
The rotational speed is 1000 rpm
